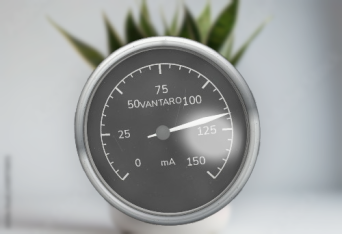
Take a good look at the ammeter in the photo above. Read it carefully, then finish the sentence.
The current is 117.5 mA
